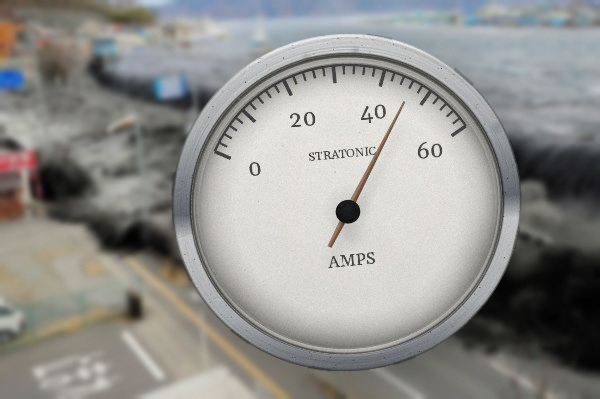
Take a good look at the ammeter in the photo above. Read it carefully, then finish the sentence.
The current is 46 A
